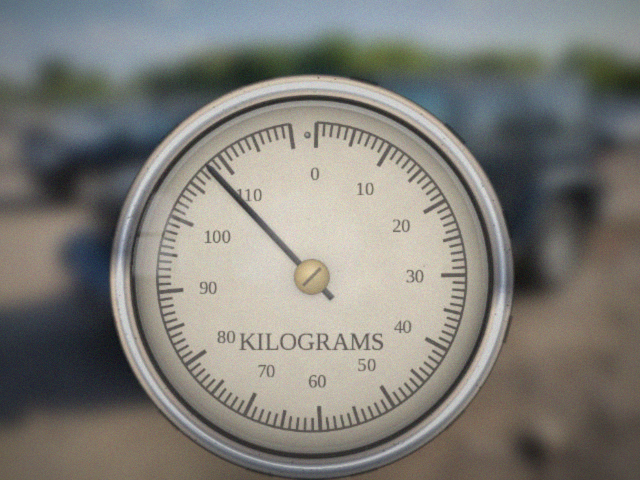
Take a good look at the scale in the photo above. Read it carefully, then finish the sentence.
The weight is 108 kg
